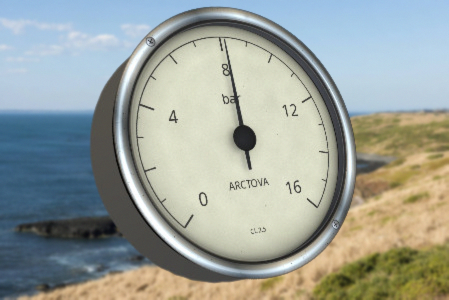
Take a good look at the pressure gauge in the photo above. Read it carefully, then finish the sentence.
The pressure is 8 bar
